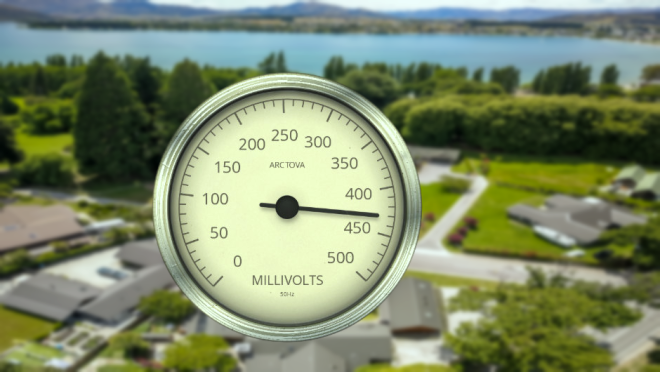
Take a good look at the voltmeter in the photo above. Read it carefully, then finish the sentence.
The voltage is 430 mV
